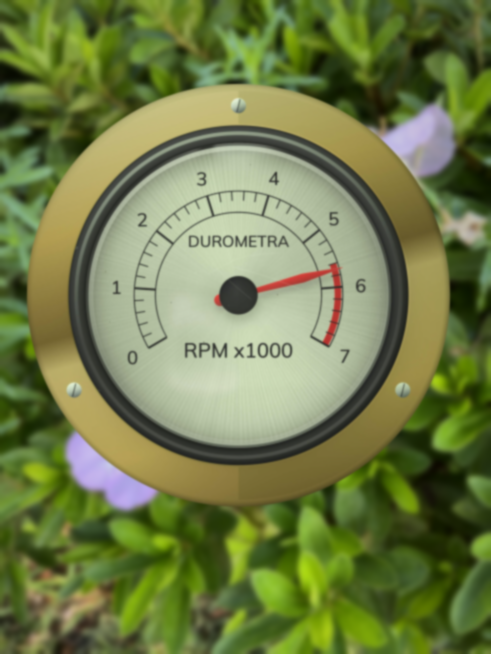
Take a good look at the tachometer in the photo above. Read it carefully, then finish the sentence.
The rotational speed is 5700 rpm
